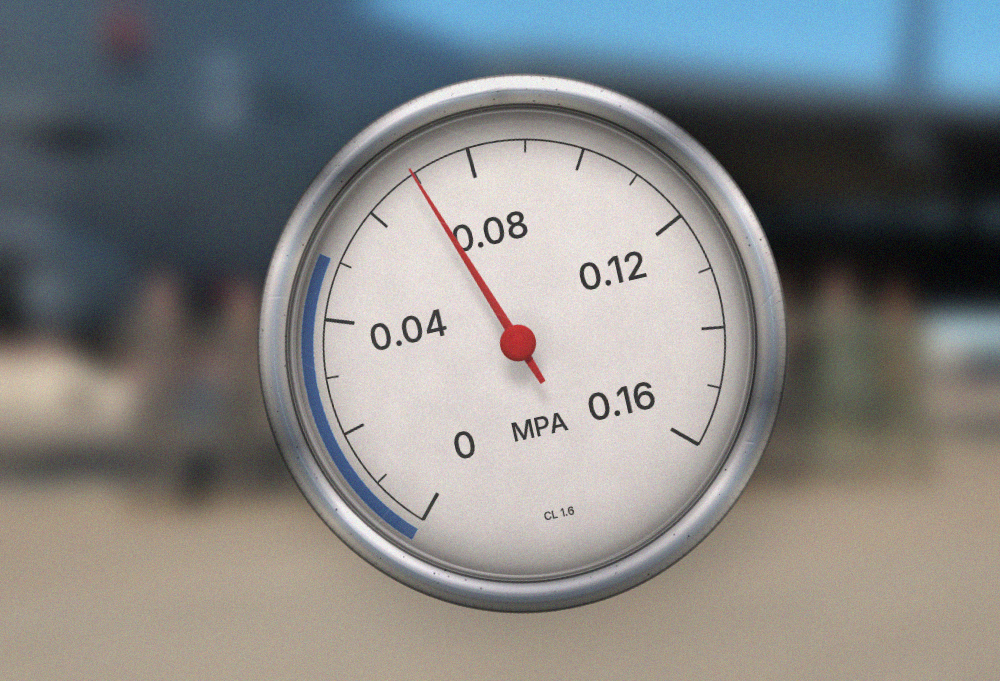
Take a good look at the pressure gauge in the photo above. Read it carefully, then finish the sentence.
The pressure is 0.07 MPa
